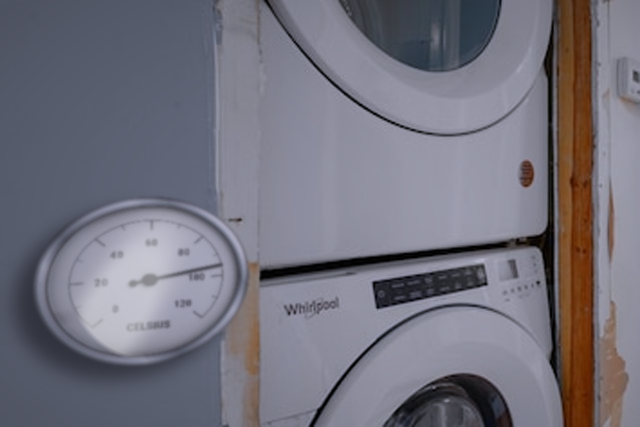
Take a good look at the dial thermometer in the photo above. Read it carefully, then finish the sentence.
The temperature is 95 °C
